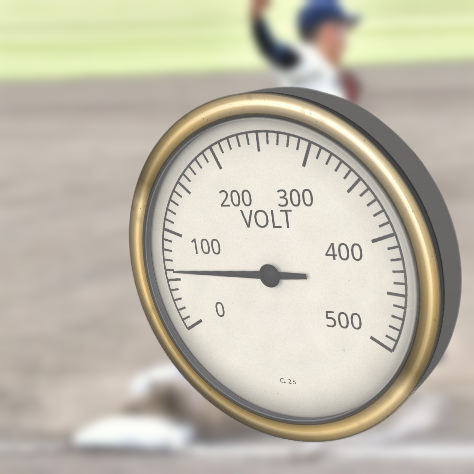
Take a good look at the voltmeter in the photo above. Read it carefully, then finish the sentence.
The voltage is 60 V
